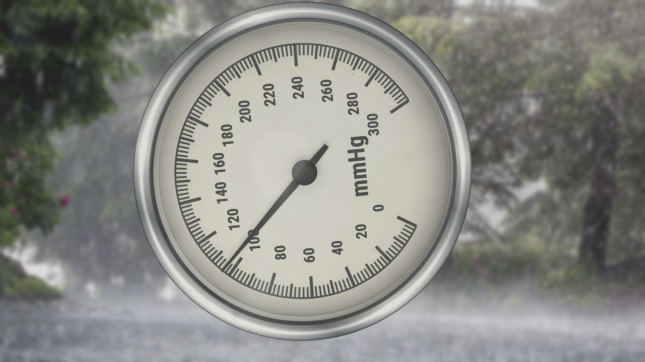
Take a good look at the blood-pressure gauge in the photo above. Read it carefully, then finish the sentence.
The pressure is 104 mmHg
